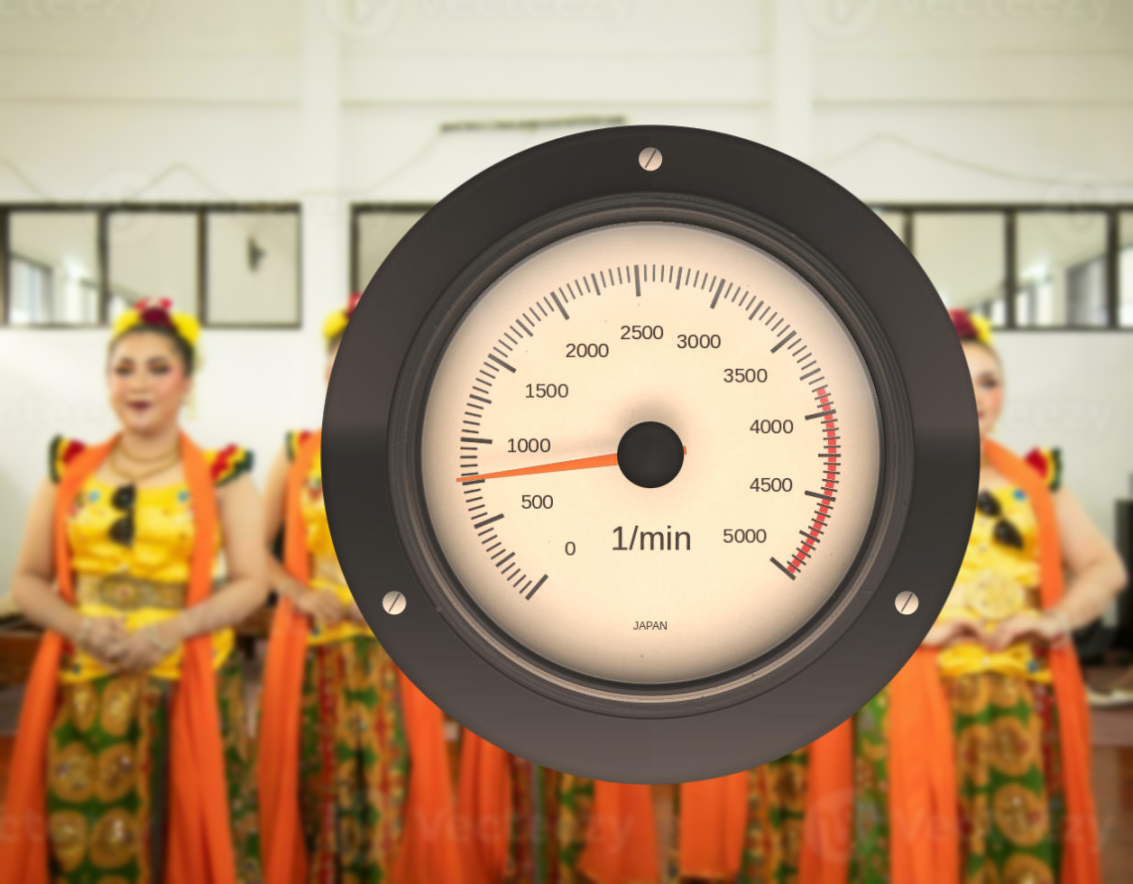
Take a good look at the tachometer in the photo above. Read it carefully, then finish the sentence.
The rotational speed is 775 rpm
